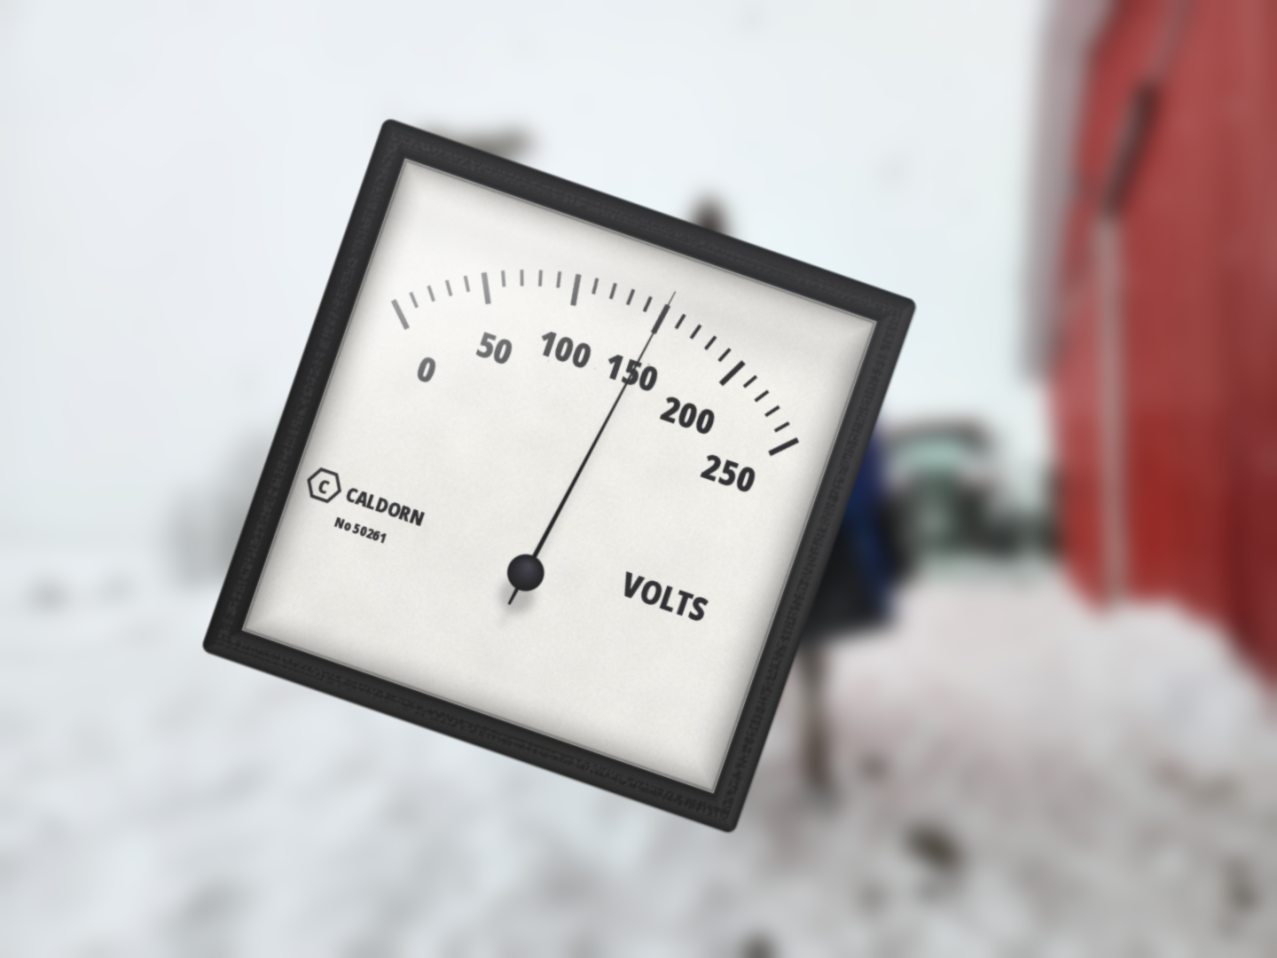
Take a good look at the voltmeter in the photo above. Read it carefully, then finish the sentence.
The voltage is 150 V
